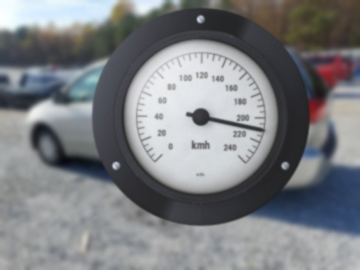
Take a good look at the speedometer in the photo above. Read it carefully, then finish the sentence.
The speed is 210 km/h
